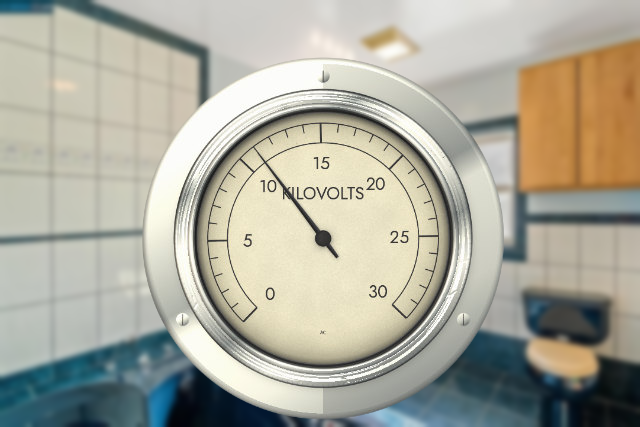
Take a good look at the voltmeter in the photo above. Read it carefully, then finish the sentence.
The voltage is 11 kV
